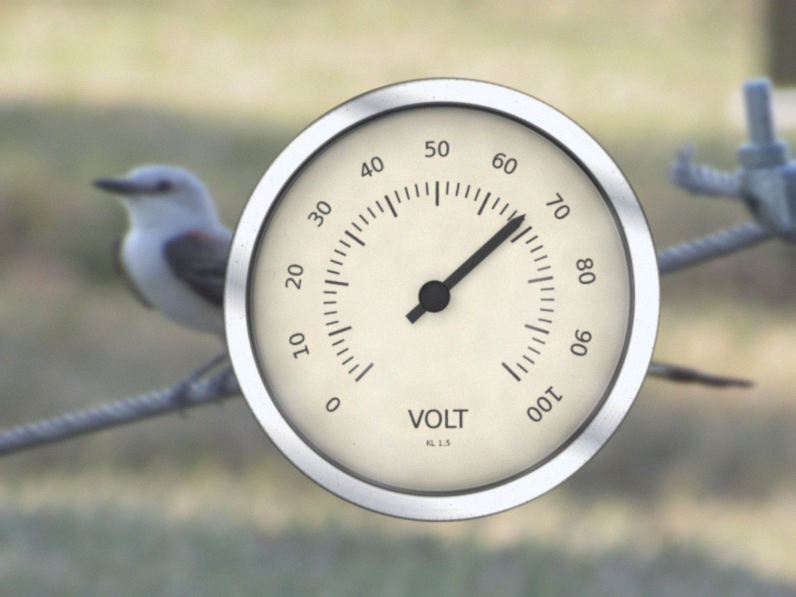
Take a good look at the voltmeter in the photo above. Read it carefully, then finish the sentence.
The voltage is 68 V
